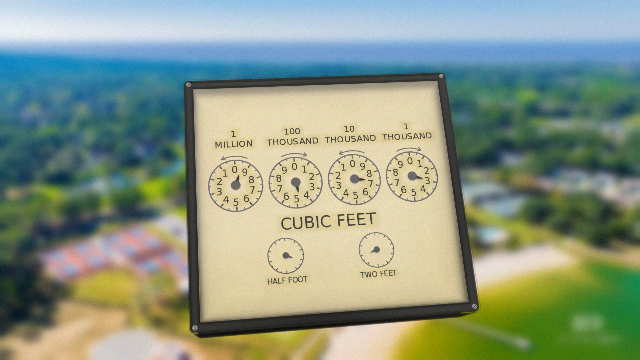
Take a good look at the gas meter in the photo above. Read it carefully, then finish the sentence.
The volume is 947300 ft³
